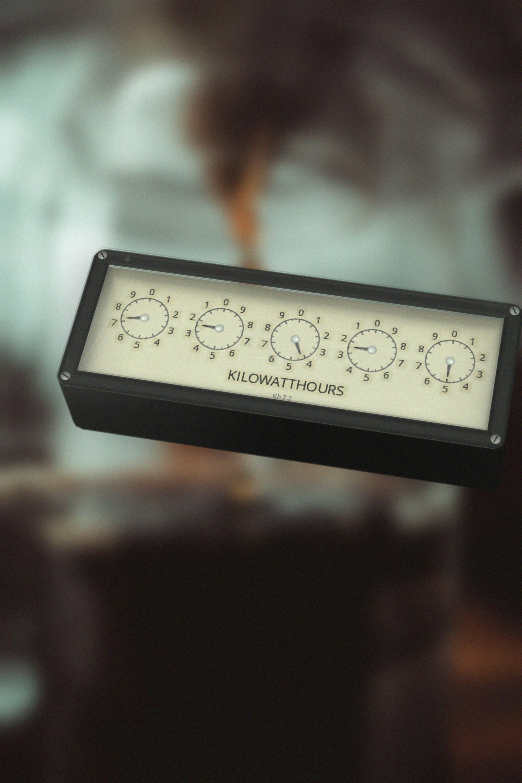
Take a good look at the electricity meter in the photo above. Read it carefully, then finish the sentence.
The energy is 72425 kWh
